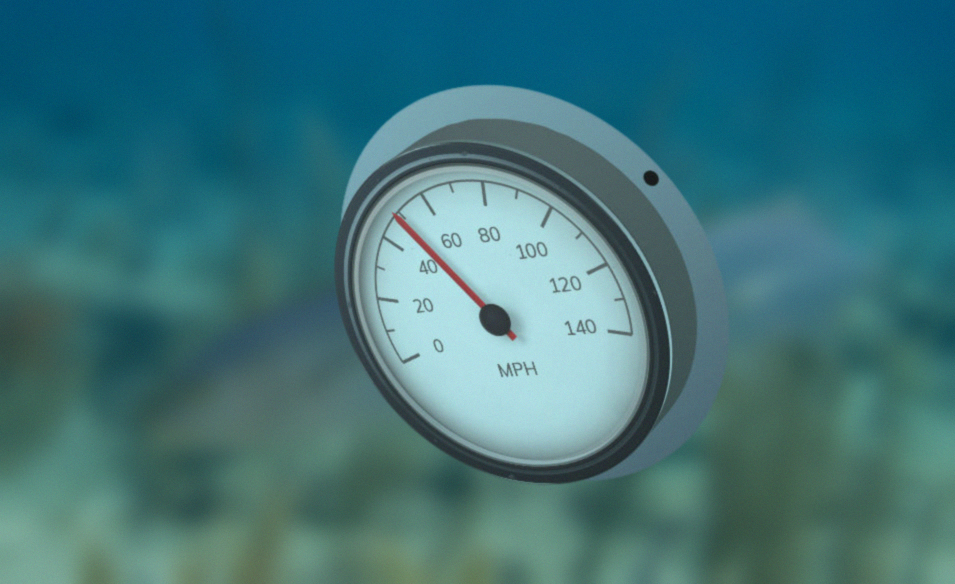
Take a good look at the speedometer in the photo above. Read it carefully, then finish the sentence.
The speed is 50 mph
